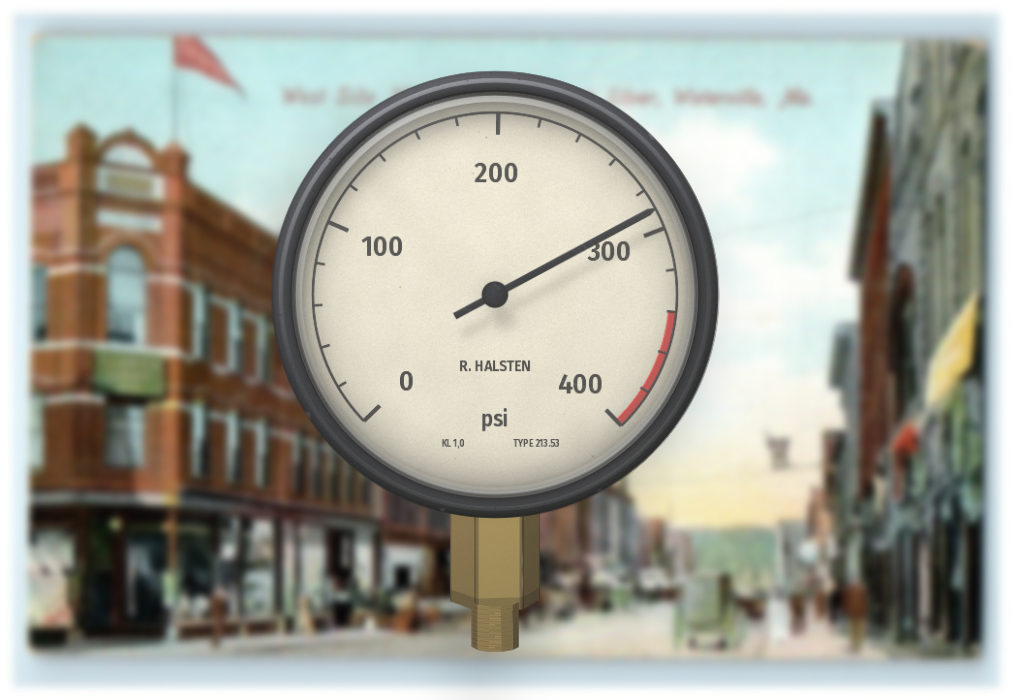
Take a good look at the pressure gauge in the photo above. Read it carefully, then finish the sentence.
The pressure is 290 psi
